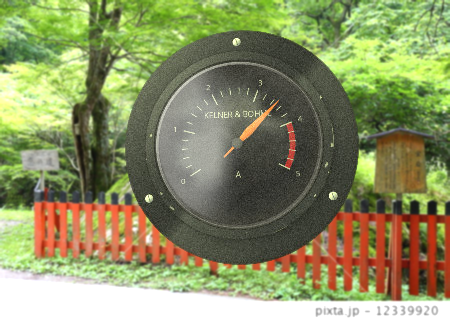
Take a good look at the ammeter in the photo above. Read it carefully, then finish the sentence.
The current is 3.5 A
